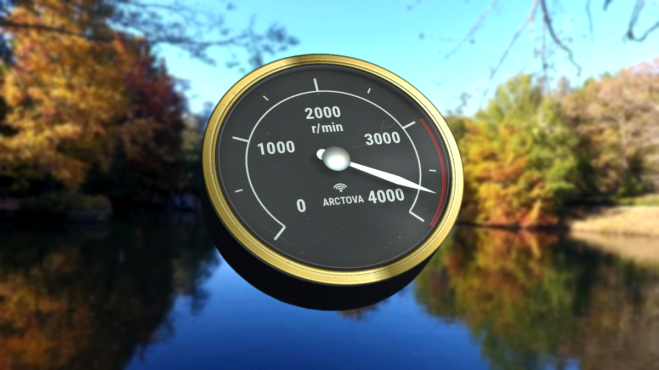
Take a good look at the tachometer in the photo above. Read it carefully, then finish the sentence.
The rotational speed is 3750 rpm
